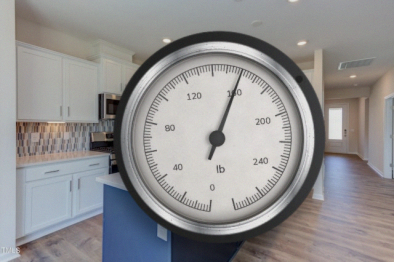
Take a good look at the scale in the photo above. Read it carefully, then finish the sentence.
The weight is 160 lb
